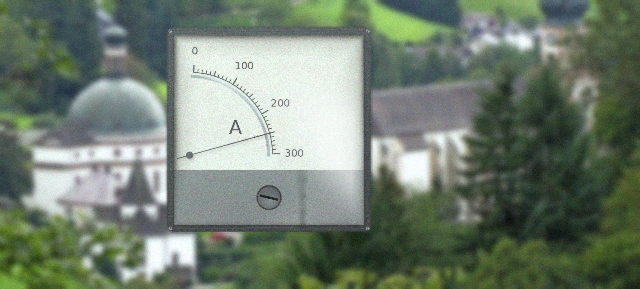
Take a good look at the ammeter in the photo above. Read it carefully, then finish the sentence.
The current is 250 A
